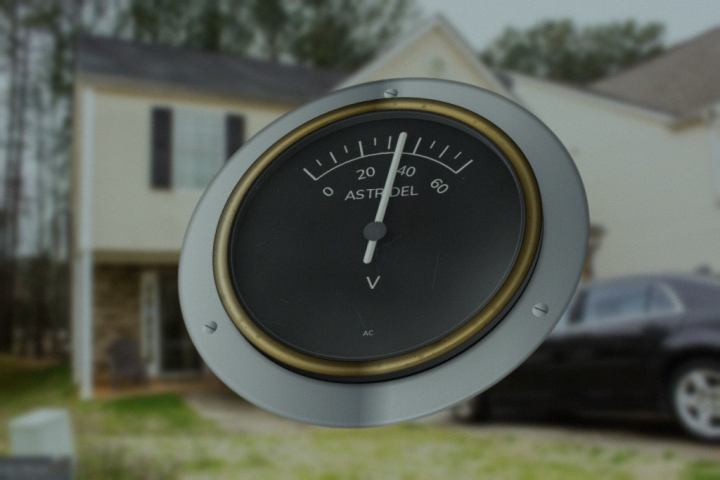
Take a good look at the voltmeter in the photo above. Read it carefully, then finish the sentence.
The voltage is 35 V
